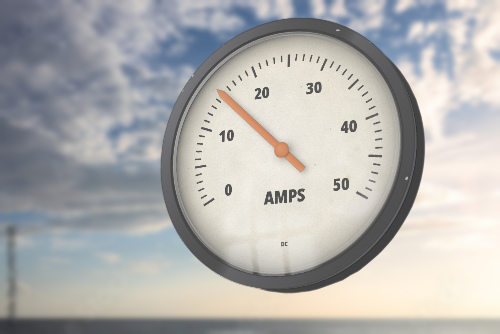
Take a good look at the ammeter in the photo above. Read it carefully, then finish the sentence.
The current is 15 A
